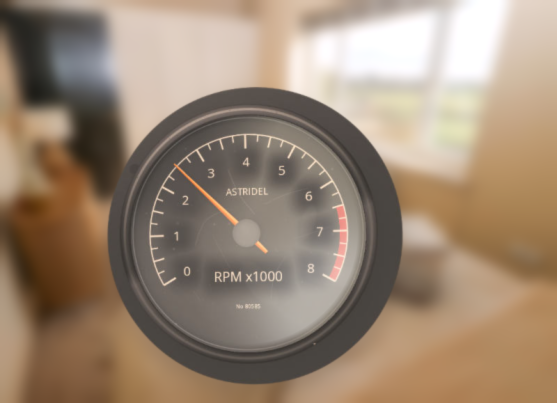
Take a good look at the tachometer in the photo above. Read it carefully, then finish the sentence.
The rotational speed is 2500 rpm
